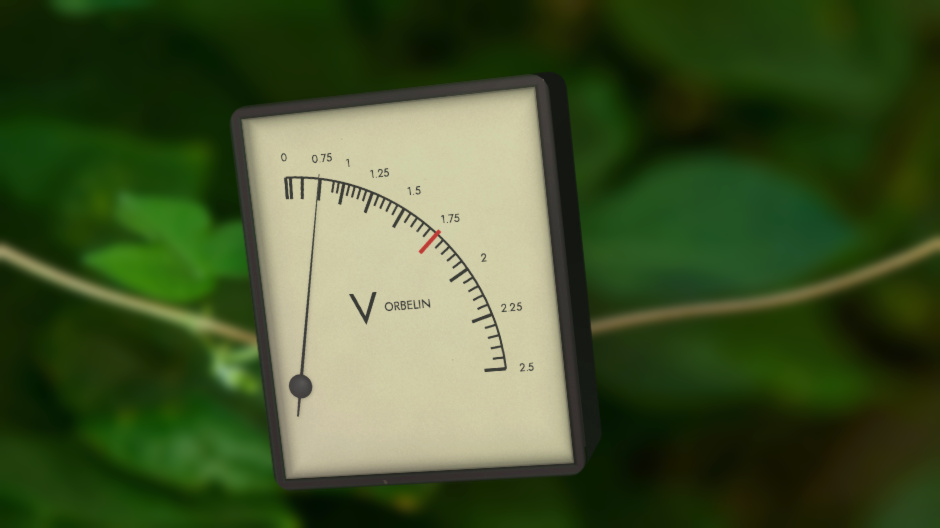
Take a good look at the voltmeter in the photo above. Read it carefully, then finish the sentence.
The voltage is 0.75 V
